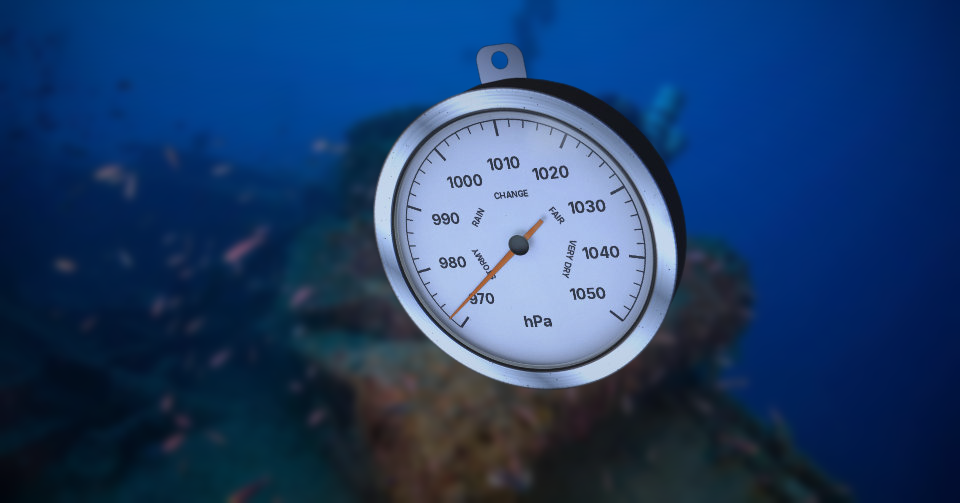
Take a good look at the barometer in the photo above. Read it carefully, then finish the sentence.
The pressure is 972 hPa
